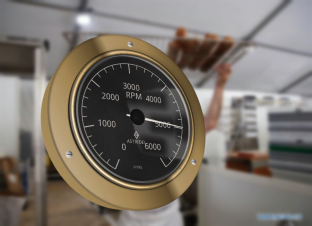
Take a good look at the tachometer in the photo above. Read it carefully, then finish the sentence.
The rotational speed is 5000 rpm
